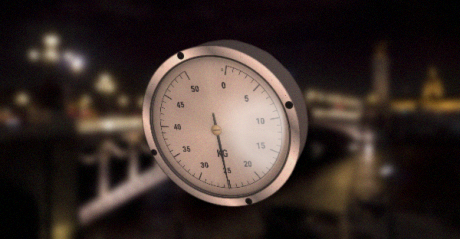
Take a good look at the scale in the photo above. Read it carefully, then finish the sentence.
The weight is 25 kg
